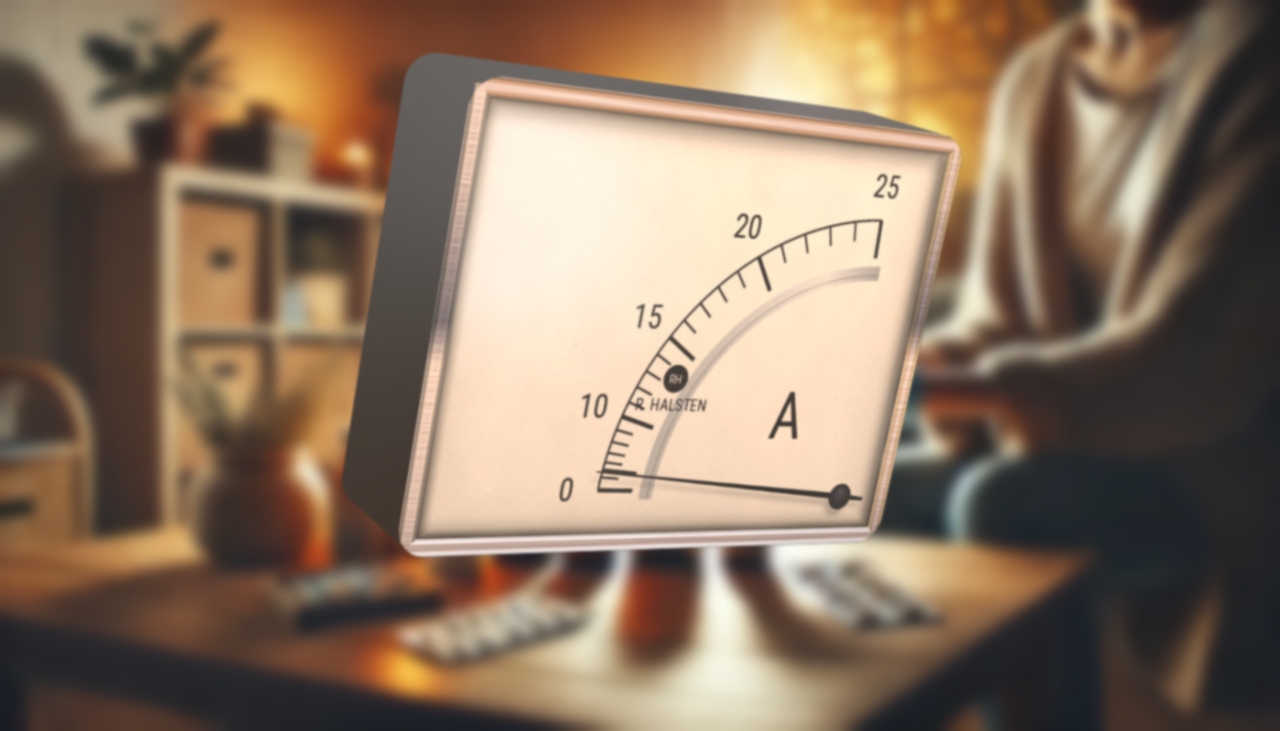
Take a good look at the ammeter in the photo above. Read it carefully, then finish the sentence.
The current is 5 A
